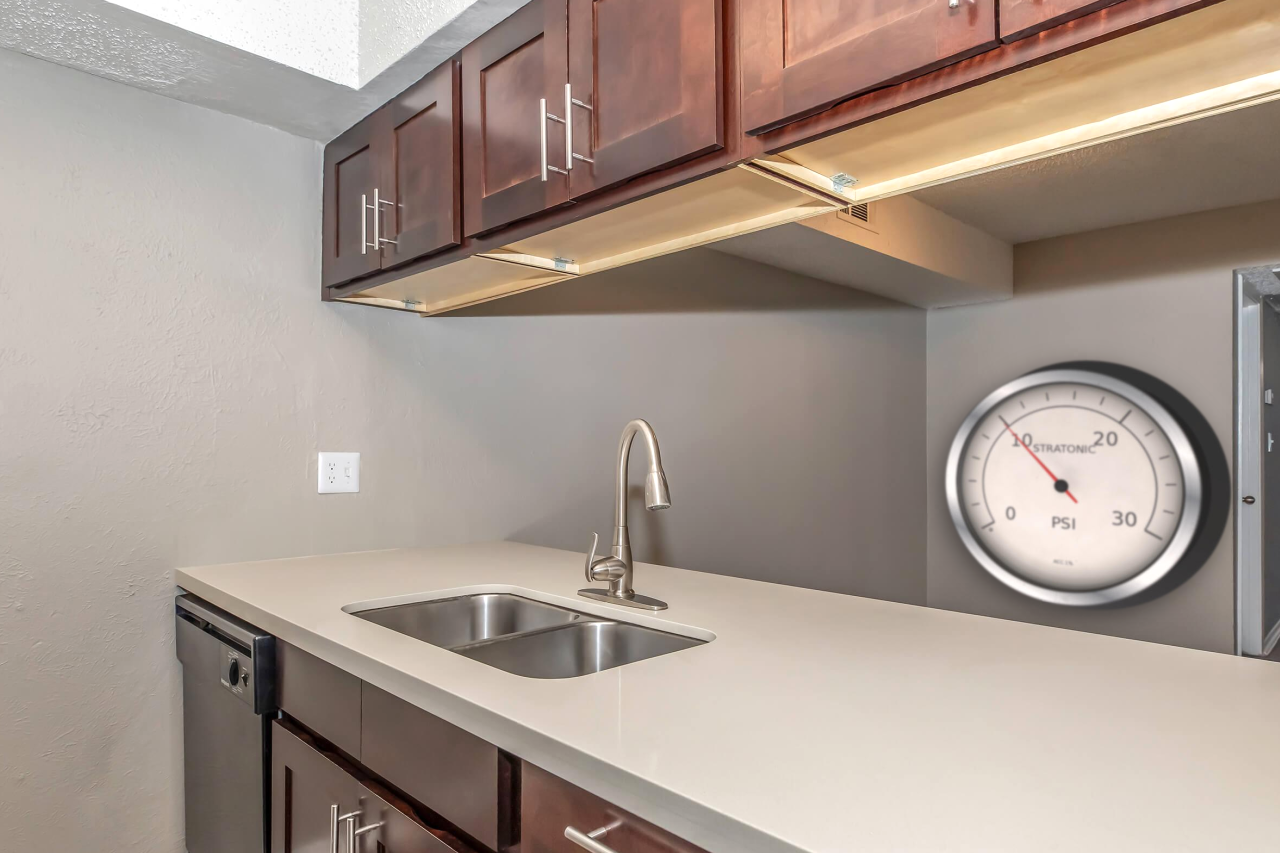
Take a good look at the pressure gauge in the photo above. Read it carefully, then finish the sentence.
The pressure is 10 psi
